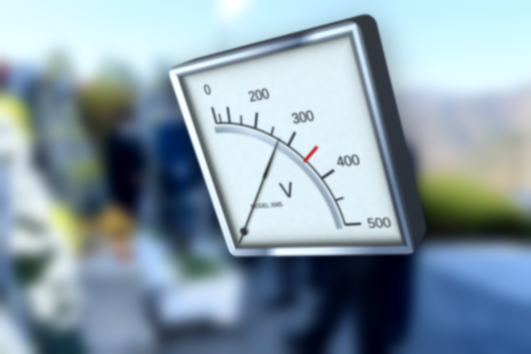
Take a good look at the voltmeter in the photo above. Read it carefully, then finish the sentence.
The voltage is 275 V
